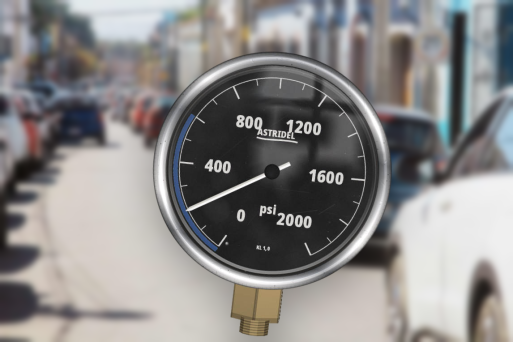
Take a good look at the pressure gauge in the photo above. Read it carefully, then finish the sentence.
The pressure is 200 psi
